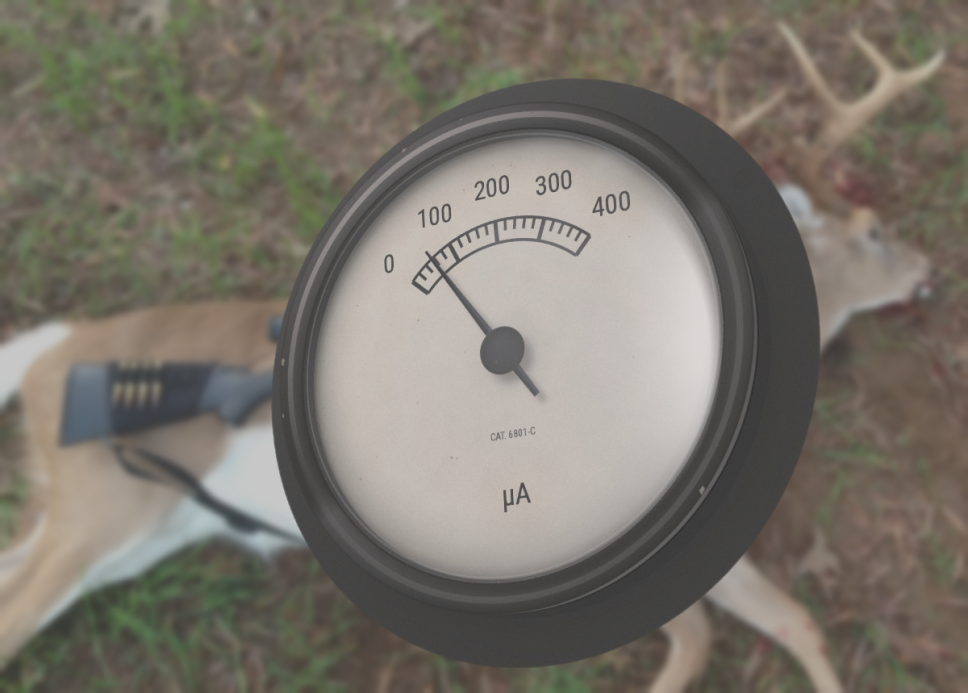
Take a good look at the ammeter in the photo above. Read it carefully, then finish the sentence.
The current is 60 µA
